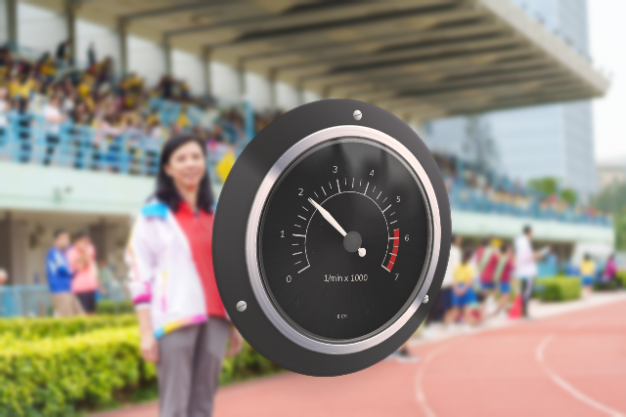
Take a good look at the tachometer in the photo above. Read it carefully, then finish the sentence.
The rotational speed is 2000 rpm
